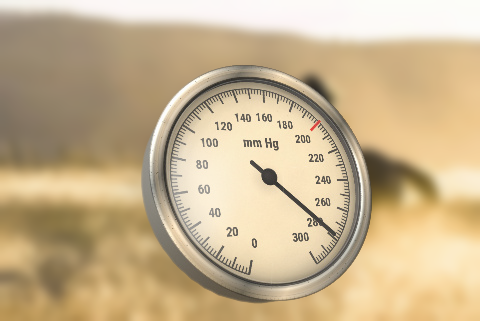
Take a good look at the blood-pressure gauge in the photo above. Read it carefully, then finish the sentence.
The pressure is 280 mmHg
